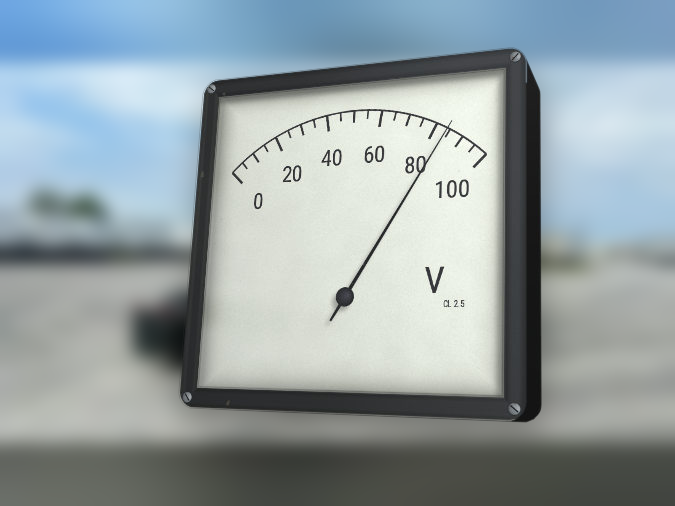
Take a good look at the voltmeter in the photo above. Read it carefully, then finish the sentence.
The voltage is 85 V
